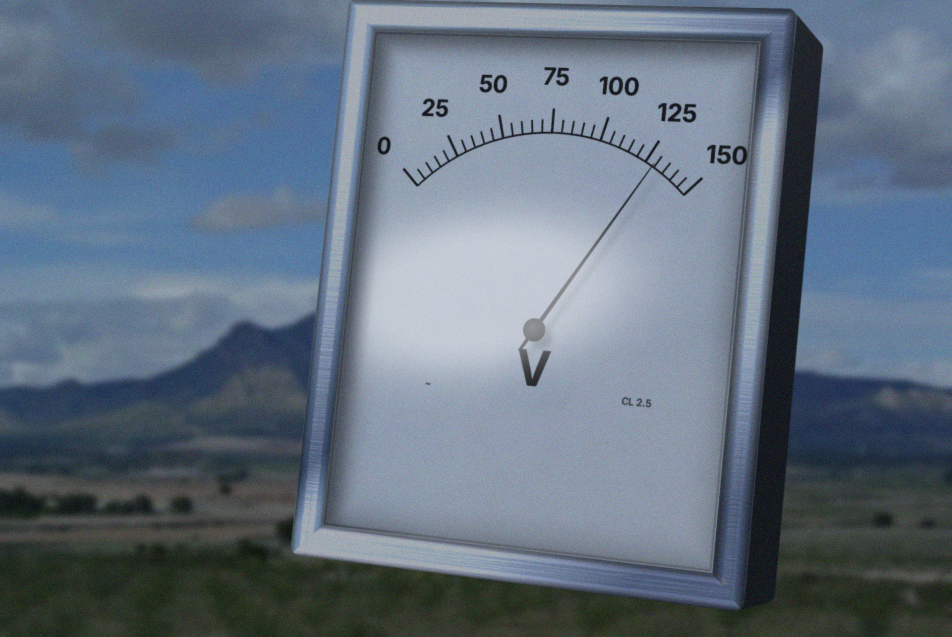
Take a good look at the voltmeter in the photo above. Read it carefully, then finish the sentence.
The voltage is 130 V
